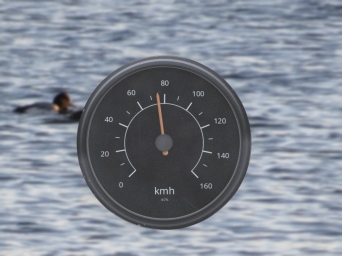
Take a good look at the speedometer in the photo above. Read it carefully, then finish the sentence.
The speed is 75 km/h
